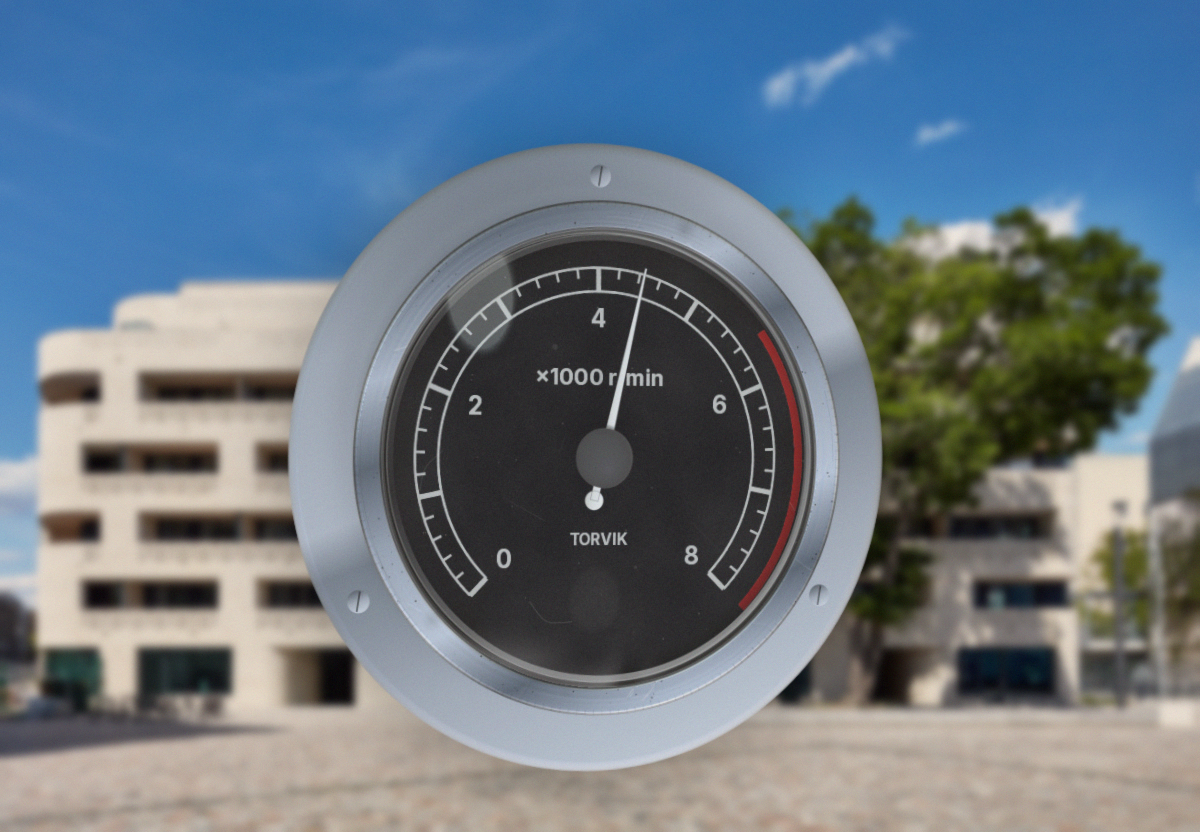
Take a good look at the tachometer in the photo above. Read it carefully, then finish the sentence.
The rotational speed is 4400 rpm
